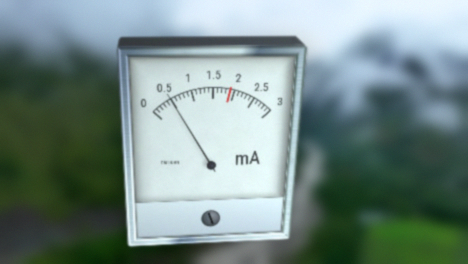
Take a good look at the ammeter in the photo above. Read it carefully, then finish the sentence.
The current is 0.5 mA
